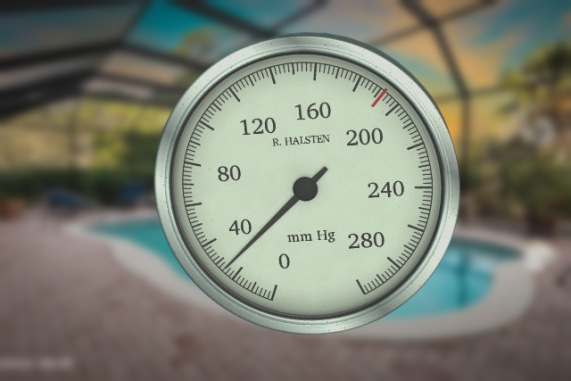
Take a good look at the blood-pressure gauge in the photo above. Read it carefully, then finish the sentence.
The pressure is 26 mmHg
